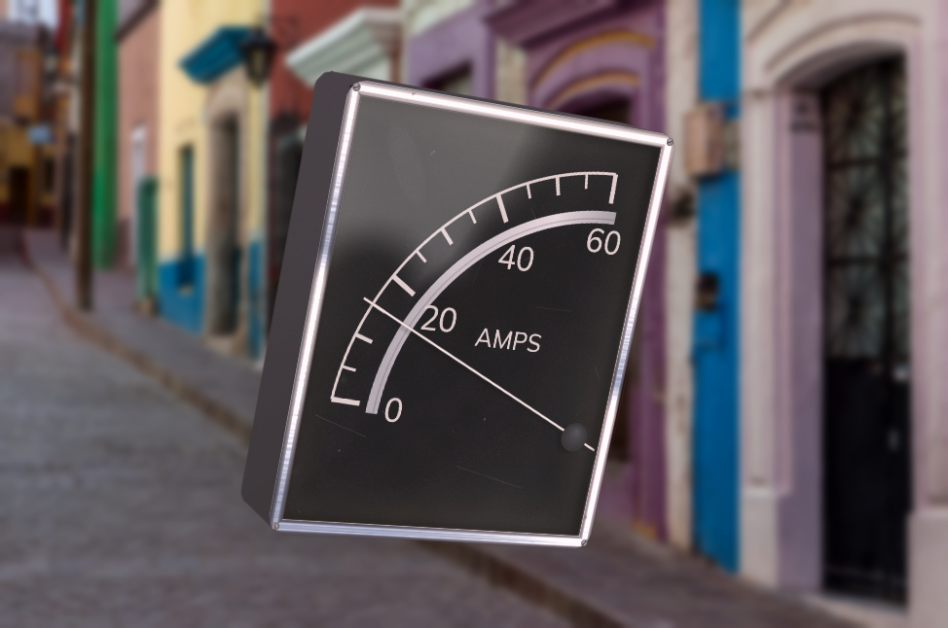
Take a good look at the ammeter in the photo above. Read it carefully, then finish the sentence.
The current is 15 A
